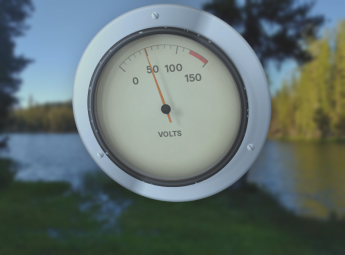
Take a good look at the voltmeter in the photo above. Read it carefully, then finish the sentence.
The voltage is 50 V
